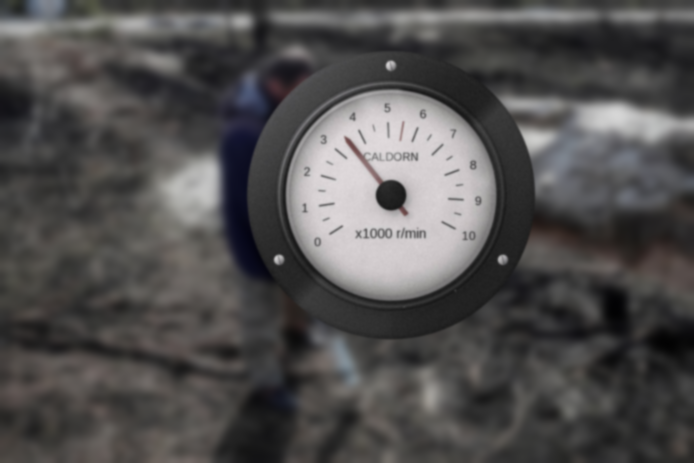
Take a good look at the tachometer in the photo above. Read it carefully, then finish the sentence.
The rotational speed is 3500 rpm
